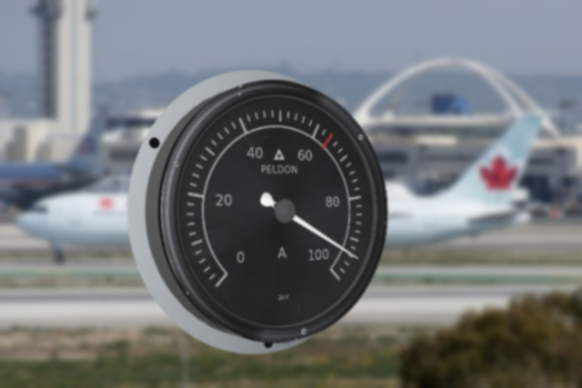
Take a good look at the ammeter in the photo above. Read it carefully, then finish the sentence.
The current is 94 A
